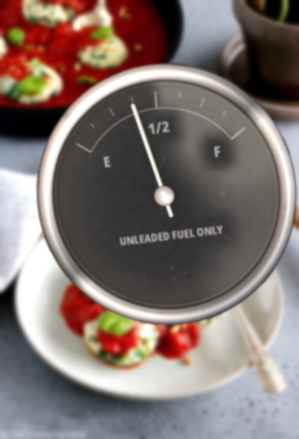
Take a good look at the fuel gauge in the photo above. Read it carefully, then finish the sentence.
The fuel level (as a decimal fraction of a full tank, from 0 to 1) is 0.375
